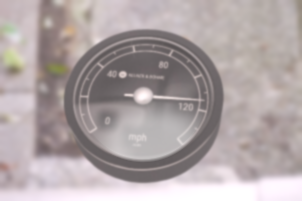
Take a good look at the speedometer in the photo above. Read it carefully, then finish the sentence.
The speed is 115 mph
